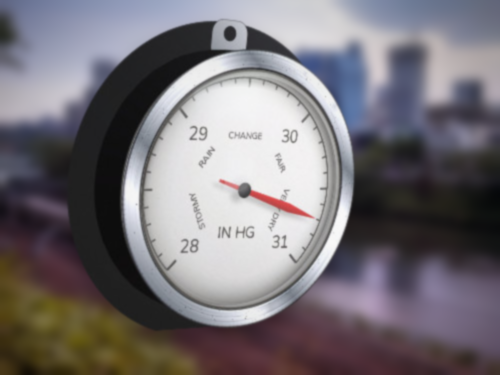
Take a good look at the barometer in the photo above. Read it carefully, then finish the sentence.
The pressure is 30.7 inHg
